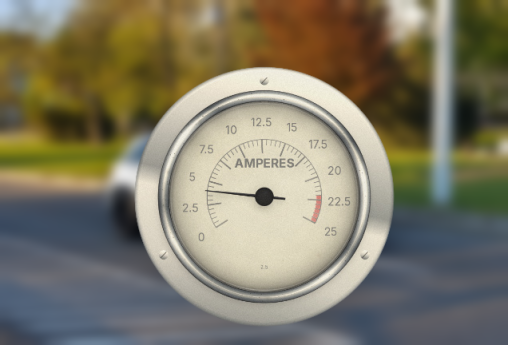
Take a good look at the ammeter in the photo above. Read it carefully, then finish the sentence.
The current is 4 A
